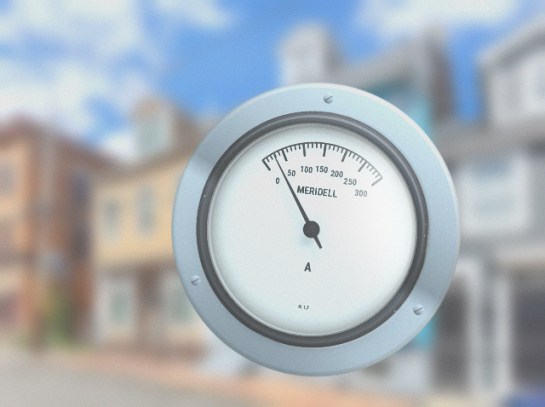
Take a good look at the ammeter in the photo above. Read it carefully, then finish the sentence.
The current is 30 A
